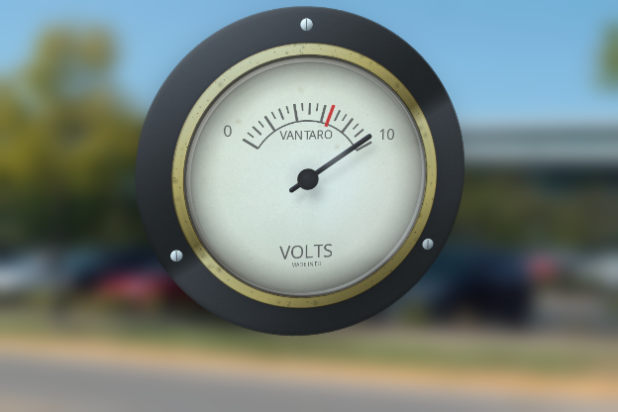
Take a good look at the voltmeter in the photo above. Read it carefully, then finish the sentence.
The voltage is 9.5 V
